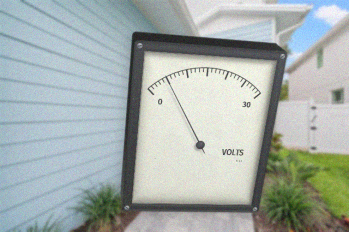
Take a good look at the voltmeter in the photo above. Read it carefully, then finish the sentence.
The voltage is 5 V
